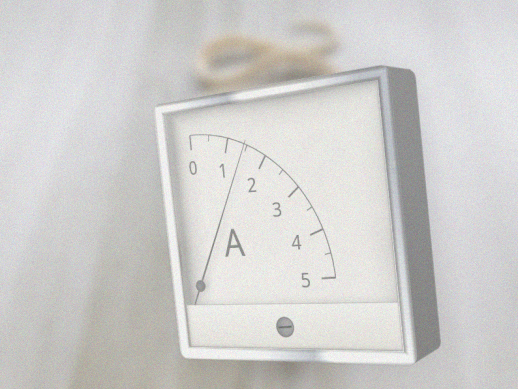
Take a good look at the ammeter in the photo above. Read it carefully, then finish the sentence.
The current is 1.5 A
